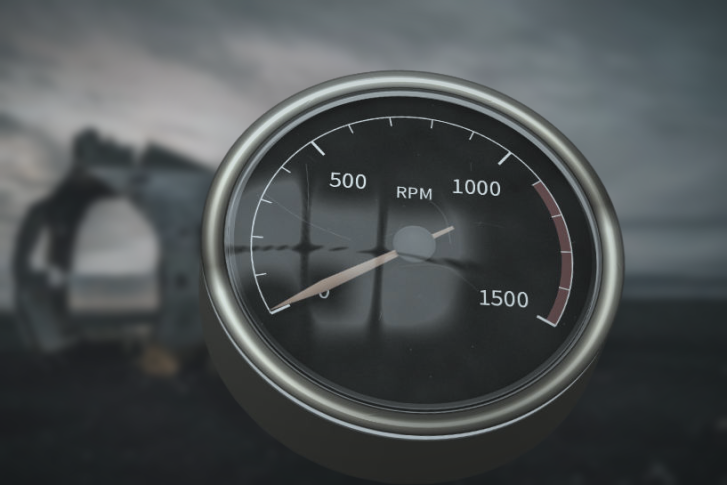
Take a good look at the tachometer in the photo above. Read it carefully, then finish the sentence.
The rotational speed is 0 rpm
